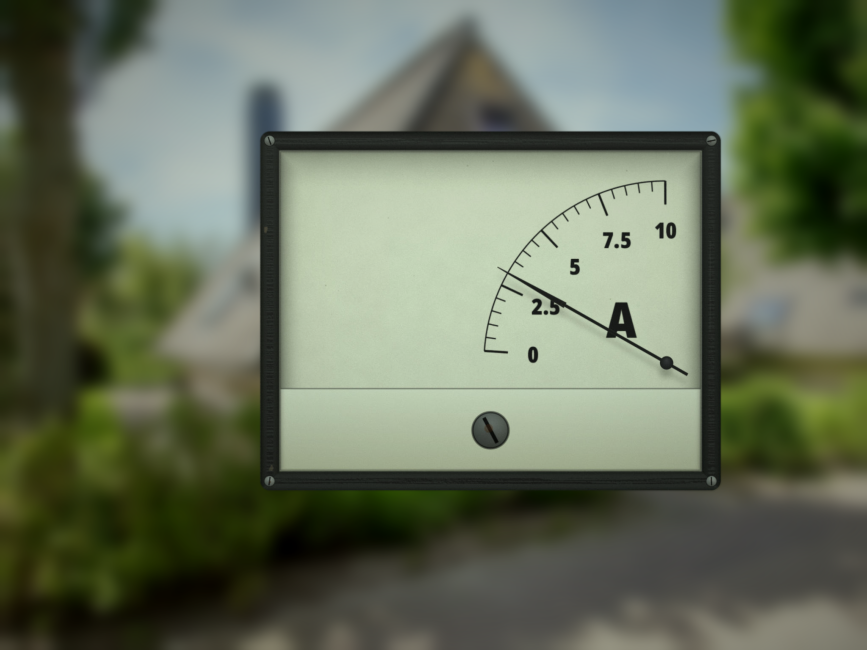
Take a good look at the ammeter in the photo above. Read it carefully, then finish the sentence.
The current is 3 A
